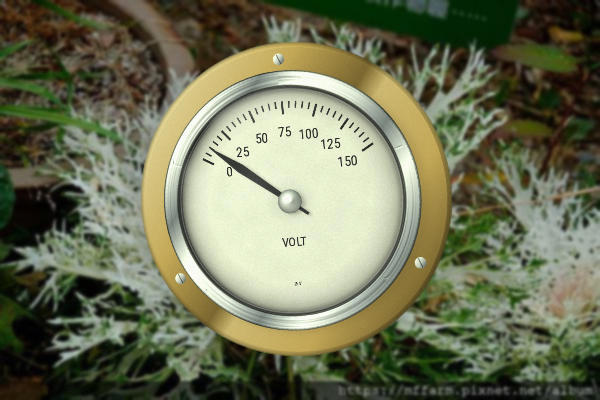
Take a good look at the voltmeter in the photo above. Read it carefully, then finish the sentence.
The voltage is 10 V
